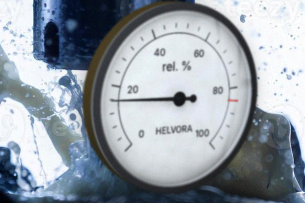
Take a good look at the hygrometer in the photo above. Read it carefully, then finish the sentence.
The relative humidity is 16 %
